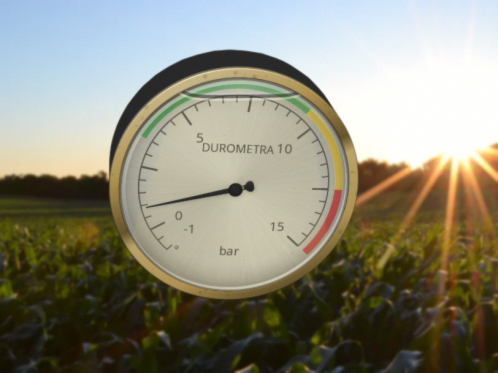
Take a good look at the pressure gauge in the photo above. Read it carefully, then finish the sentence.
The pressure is 1 bar
